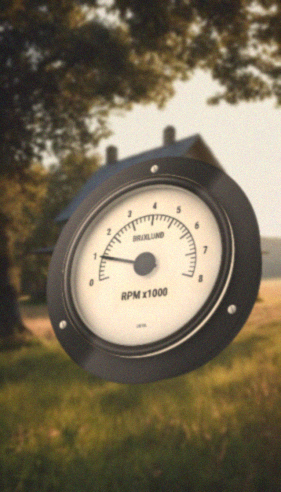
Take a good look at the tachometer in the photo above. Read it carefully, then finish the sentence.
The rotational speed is 1000 rpm
